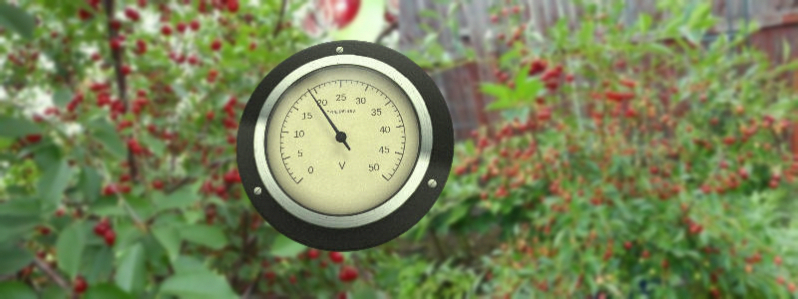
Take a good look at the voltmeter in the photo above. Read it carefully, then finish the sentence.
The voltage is 19 V
